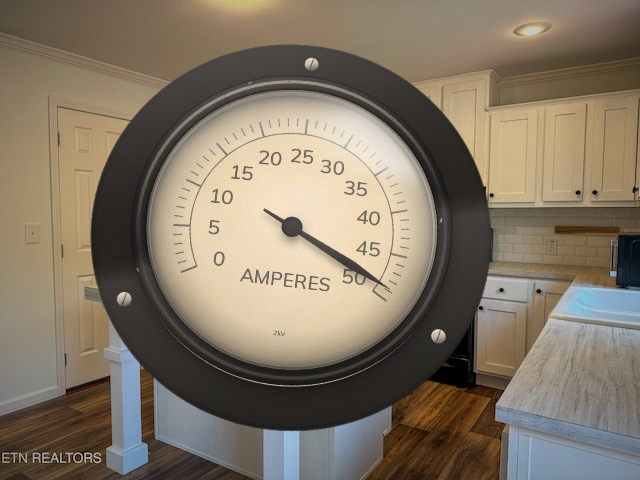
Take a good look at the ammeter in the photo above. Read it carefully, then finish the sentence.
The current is 49 A
